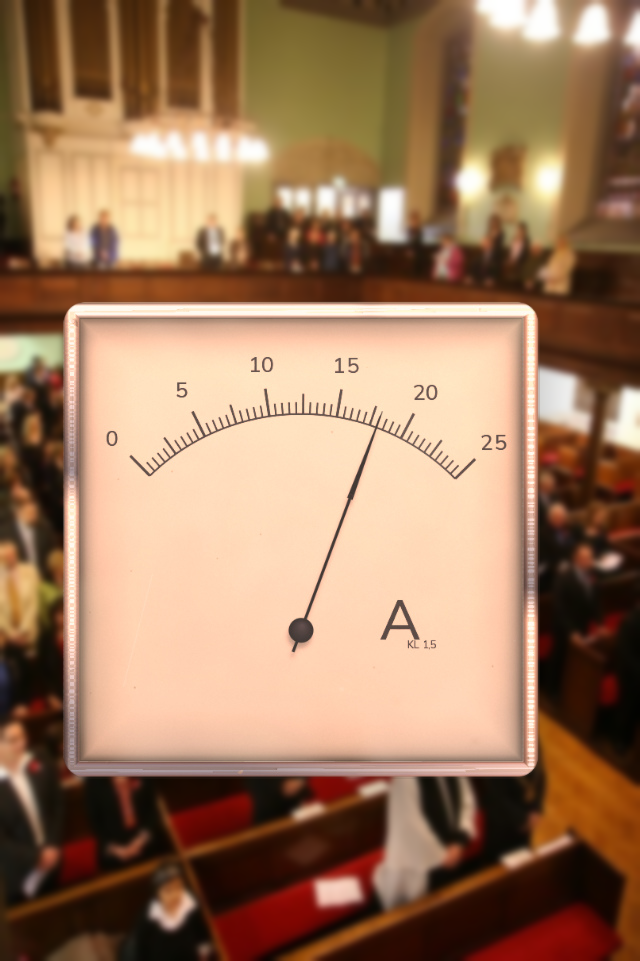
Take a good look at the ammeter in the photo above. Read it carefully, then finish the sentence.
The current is 18 A
